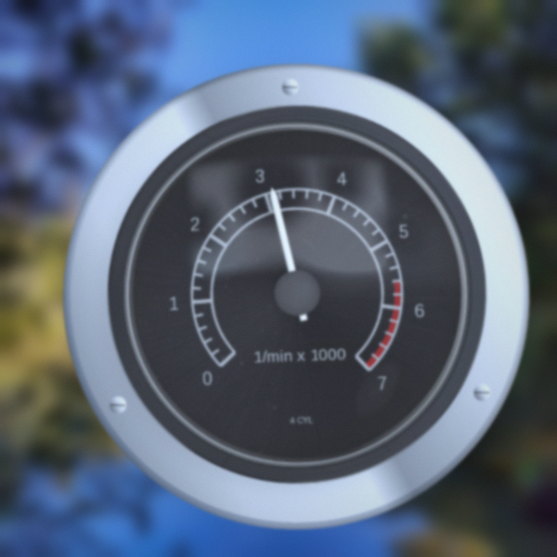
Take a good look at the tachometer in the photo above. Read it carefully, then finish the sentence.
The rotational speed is 3100 rpm
